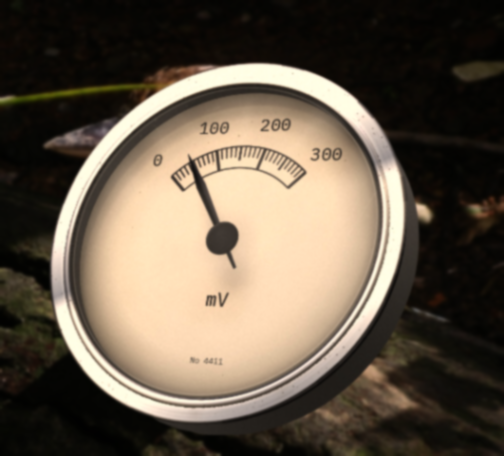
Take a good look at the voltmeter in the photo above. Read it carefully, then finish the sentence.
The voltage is 50 mV
